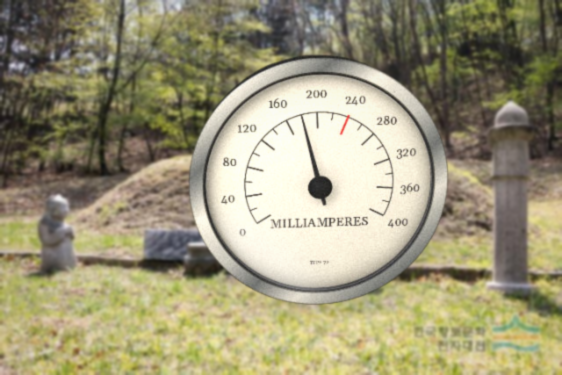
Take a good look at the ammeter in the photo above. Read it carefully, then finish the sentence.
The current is 180 mA
